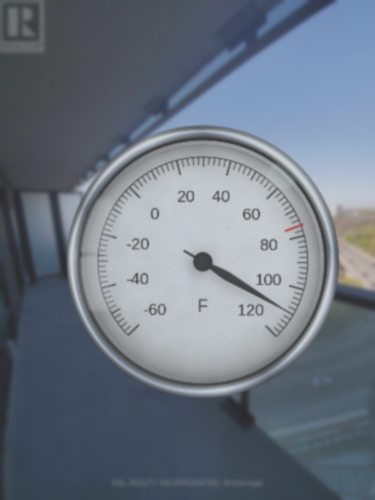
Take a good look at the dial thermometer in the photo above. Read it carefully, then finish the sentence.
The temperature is 110 °F
